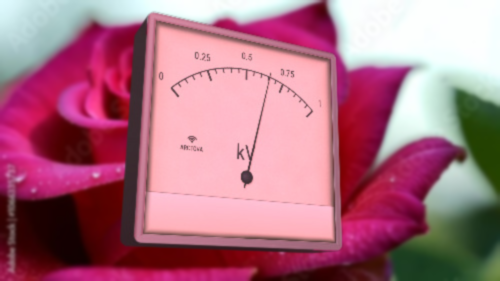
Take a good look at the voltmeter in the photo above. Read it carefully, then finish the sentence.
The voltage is 0.65 kV
